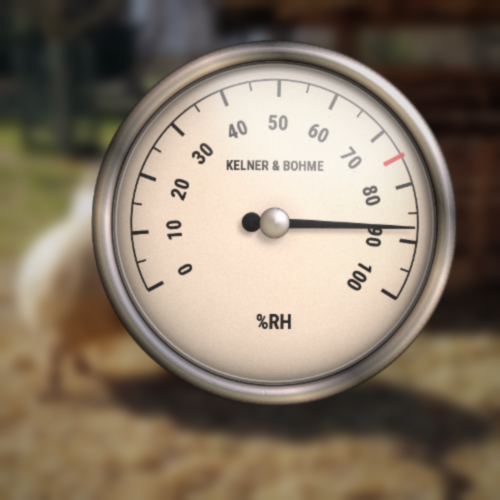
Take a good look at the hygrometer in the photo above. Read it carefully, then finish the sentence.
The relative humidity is 87.5 %
